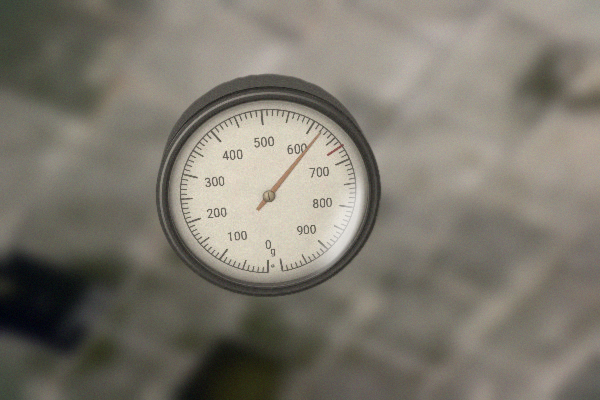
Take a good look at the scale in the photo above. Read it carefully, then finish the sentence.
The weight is 620 g
